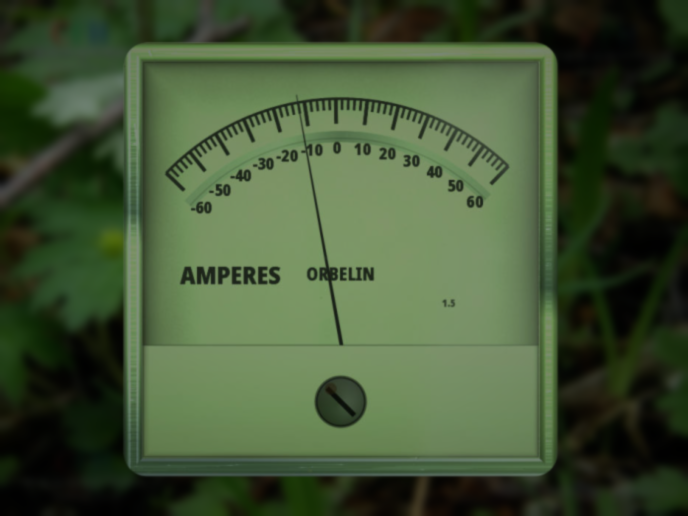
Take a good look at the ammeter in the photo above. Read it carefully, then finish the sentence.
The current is -12 A
